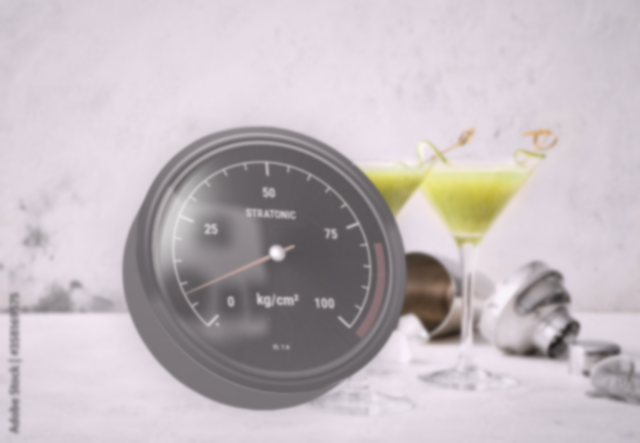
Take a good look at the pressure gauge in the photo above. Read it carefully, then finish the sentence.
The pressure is 7.5 kg/cm²
